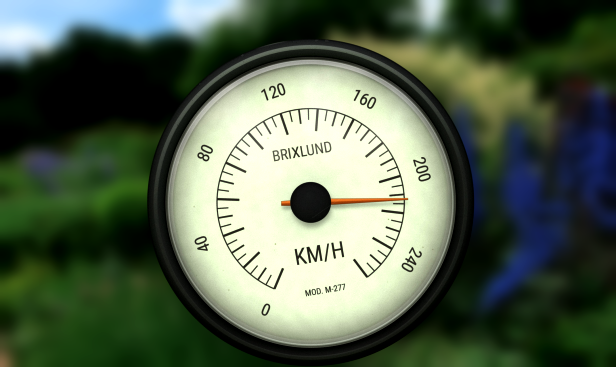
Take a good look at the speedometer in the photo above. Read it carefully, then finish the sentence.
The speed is 212.5 km/h
